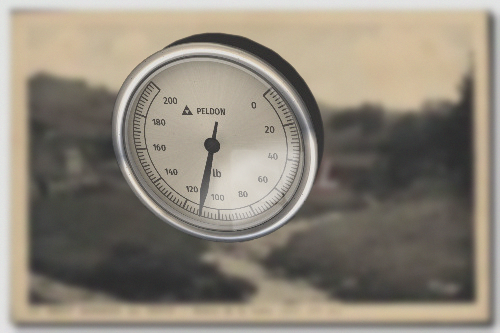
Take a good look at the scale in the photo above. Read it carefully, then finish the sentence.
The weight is 110 lb
